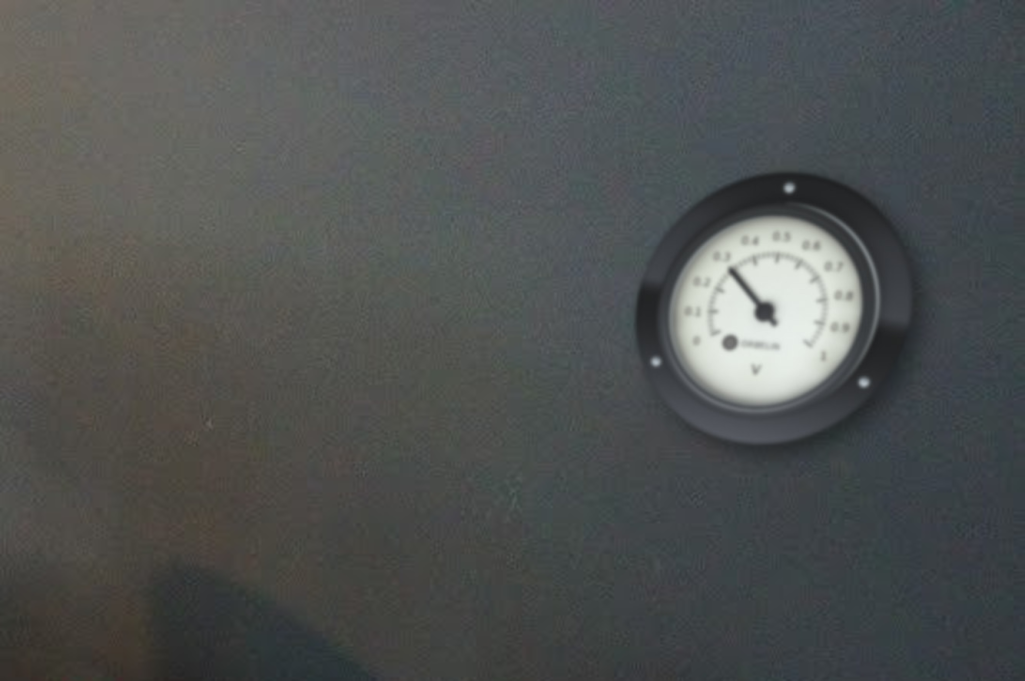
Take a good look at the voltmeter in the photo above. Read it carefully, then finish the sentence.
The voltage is 0.3 V
